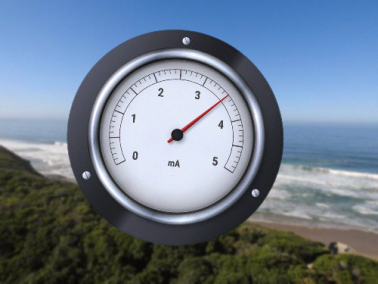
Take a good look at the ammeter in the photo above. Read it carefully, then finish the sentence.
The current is 3.5 mA
